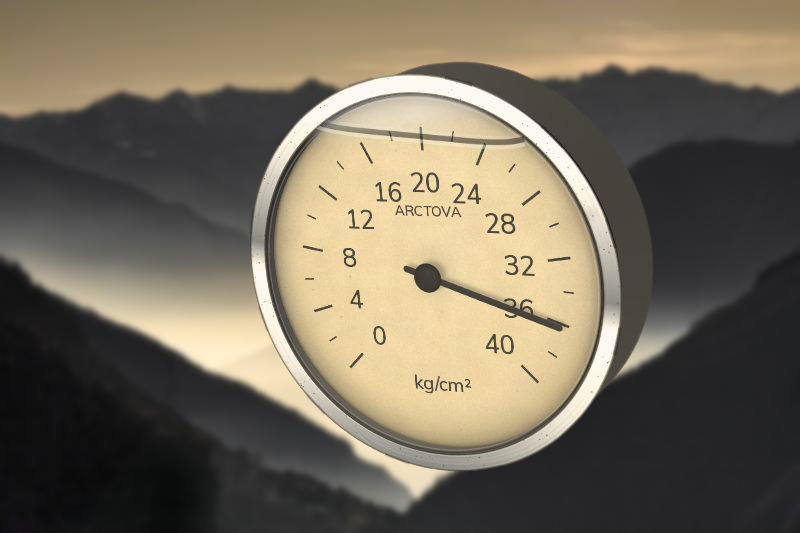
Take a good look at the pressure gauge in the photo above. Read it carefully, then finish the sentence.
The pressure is 36 kg/cm²
